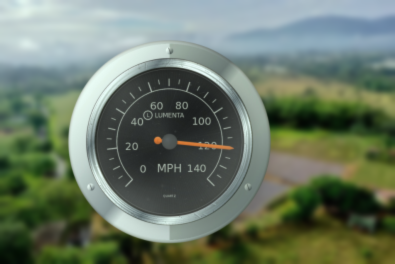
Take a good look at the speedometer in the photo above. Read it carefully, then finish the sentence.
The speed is 120 mph
